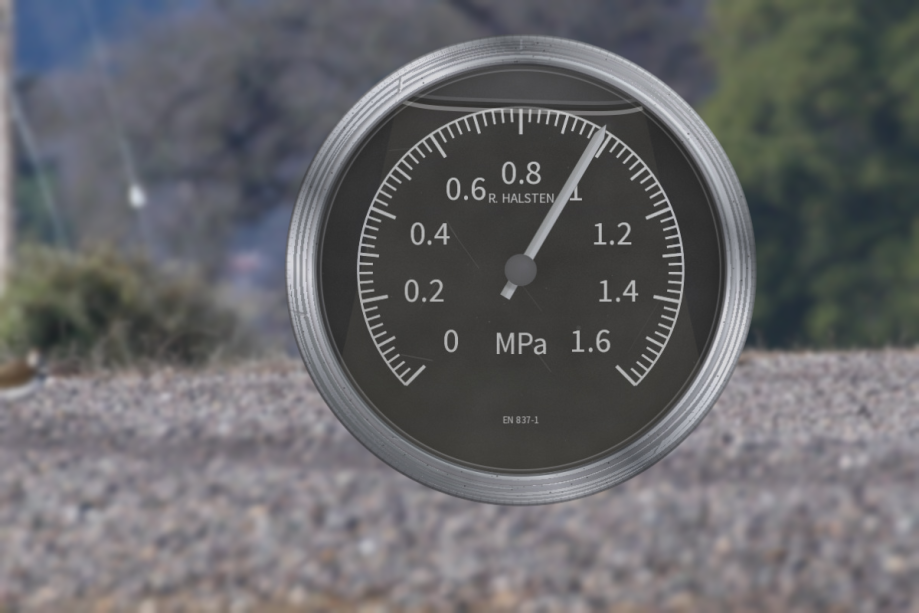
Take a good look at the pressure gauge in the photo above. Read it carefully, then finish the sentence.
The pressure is 0.98 MPa
